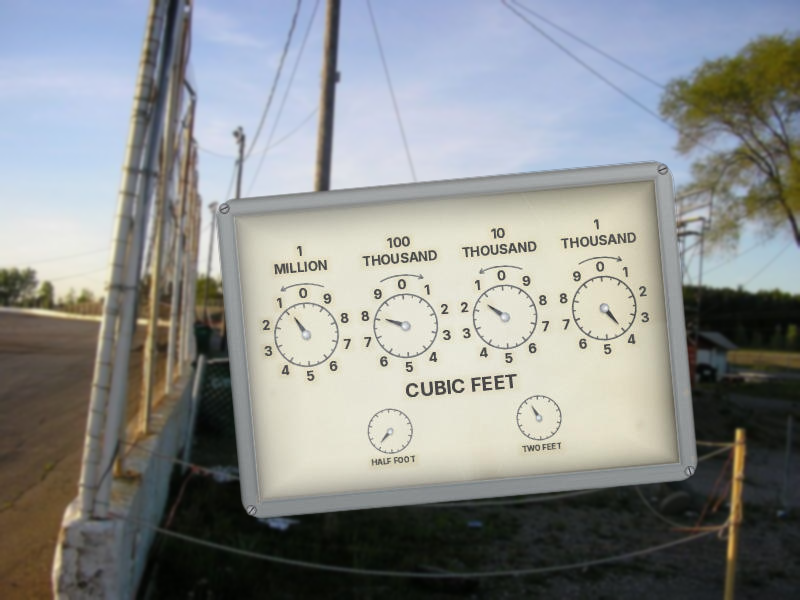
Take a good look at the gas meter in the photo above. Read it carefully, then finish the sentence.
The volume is 81400 ft³
